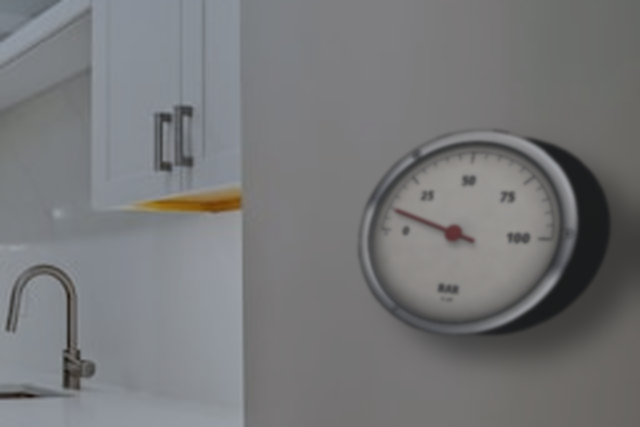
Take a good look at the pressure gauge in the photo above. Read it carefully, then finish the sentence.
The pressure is 10 bar
